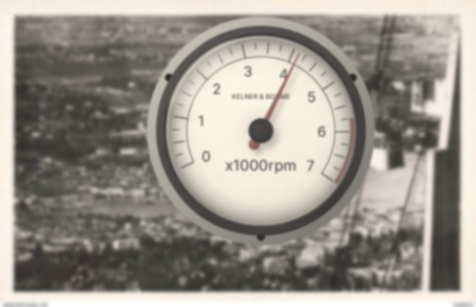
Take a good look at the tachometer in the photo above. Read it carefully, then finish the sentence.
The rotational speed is 4125 rpm
